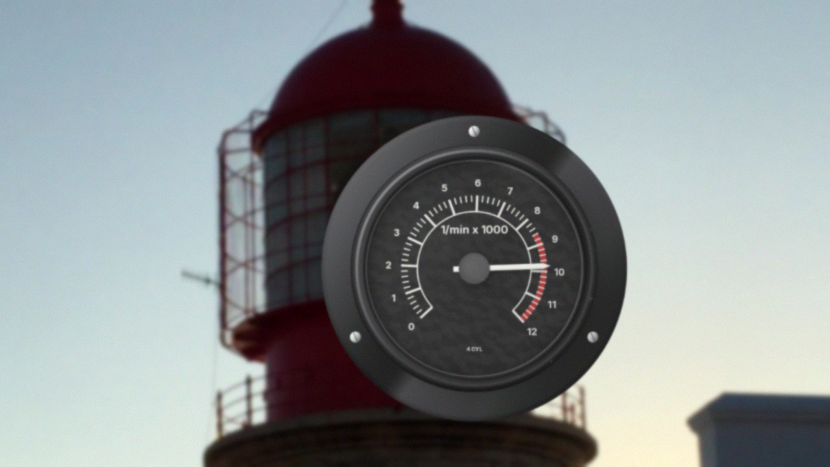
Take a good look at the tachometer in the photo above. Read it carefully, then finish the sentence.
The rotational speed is 9800 rpm
